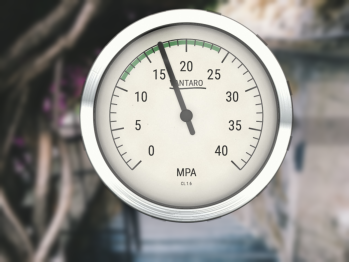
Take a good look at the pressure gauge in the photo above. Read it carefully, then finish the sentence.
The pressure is 17 MPa
